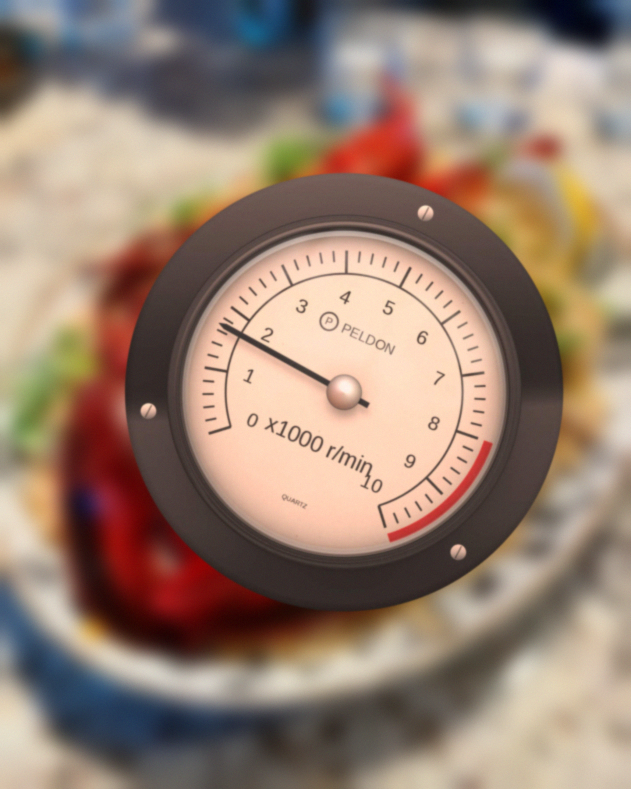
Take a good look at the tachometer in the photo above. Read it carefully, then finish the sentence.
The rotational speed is 1700 rpm
